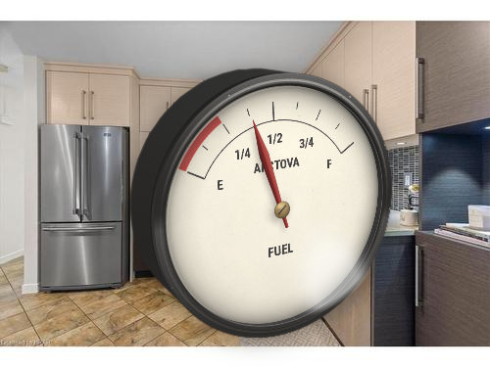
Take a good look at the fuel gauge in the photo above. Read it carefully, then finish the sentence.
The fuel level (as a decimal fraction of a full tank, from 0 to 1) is 0.375
